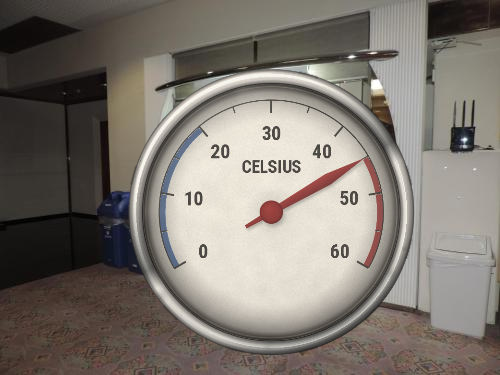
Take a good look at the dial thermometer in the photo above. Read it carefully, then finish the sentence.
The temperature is 45 °C
